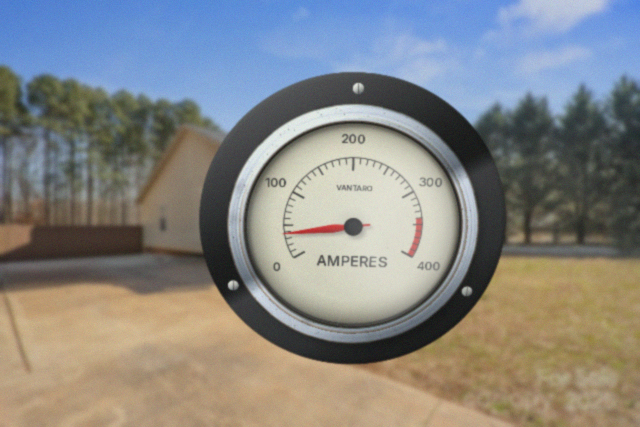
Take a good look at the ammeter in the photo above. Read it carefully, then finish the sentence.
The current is 40 A
